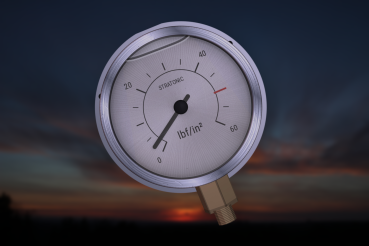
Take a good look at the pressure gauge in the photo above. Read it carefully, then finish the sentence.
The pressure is 2.5 psi
